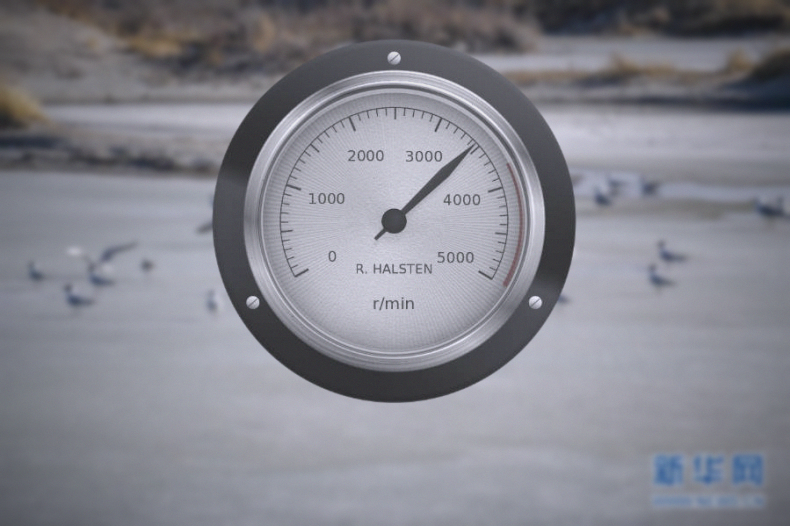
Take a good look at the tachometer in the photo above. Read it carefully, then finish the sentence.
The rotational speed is 3450 rpm
